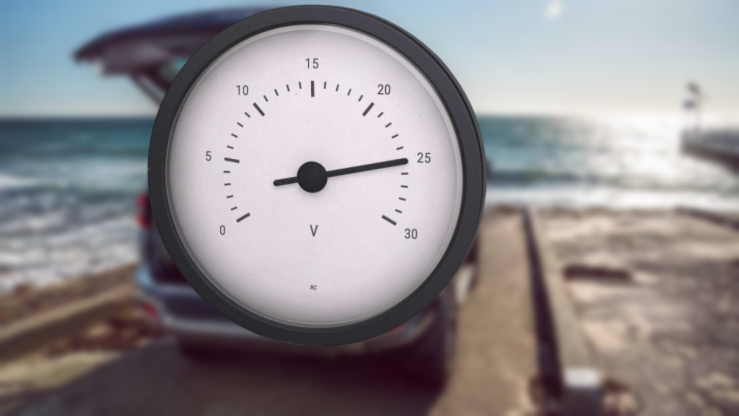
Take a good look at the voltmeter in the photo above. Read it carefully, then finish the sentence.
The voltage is 25 V
